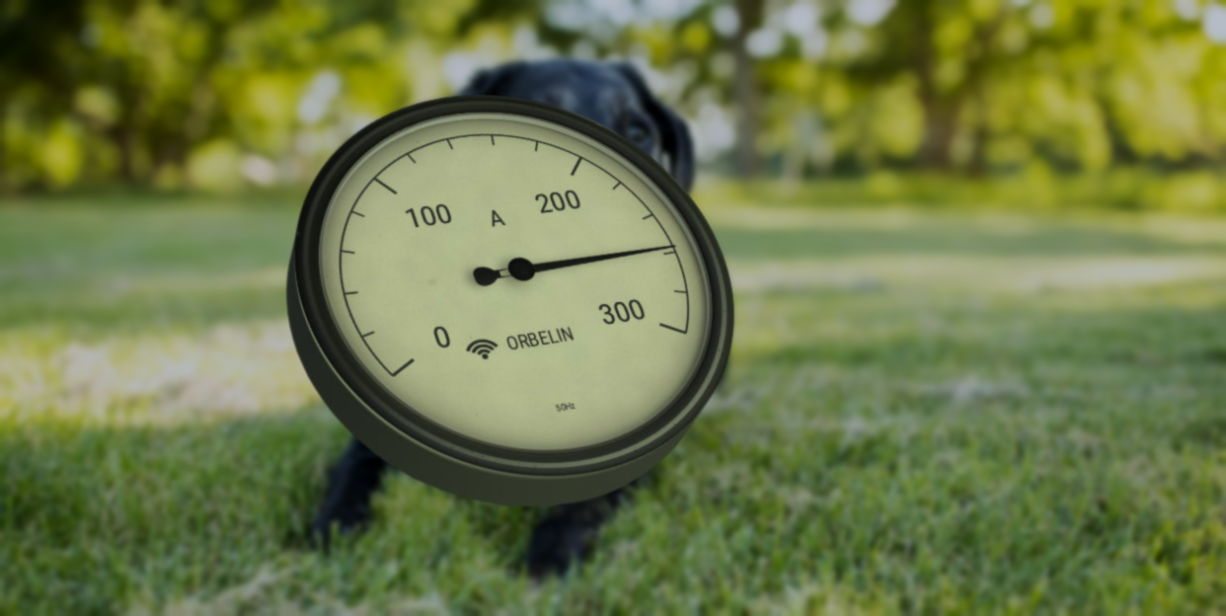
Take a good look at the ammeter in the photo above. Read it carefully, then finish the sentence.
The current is 260 A
